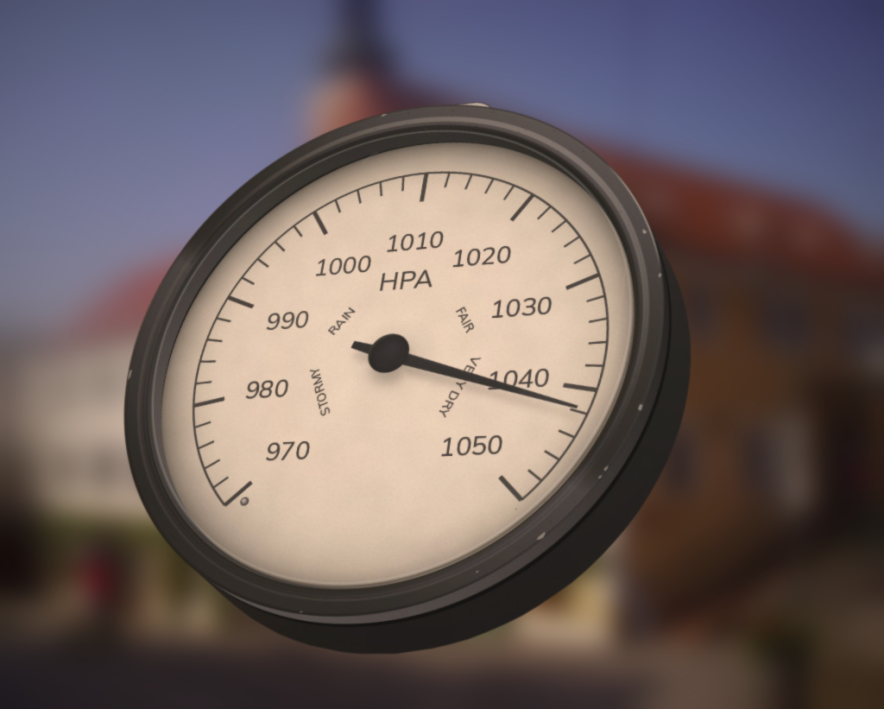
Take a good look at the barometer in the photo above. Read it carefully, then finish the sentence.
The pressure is 1042 hPa
